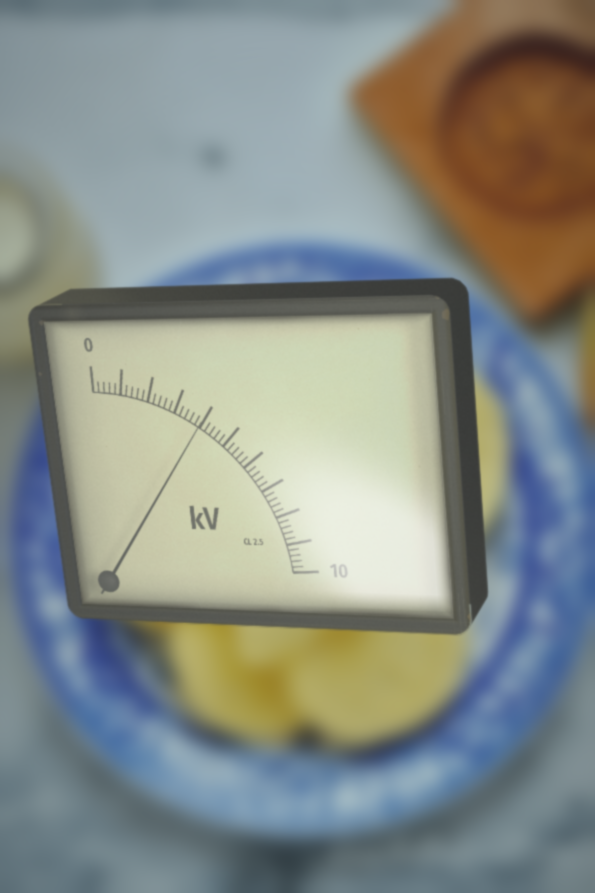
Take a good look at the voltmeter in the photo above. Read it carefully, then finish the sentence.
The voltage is 4 kV
